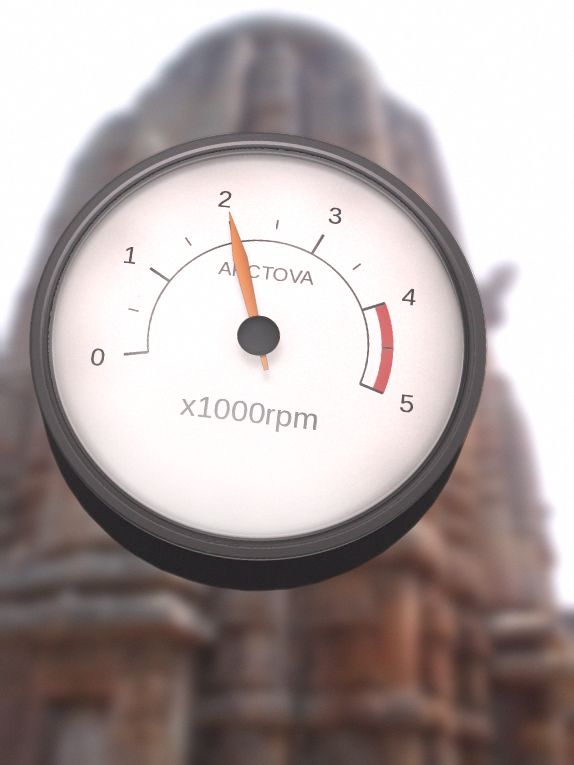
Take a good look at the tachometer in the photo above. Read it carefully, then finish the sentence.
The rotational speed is 2000 rpm
